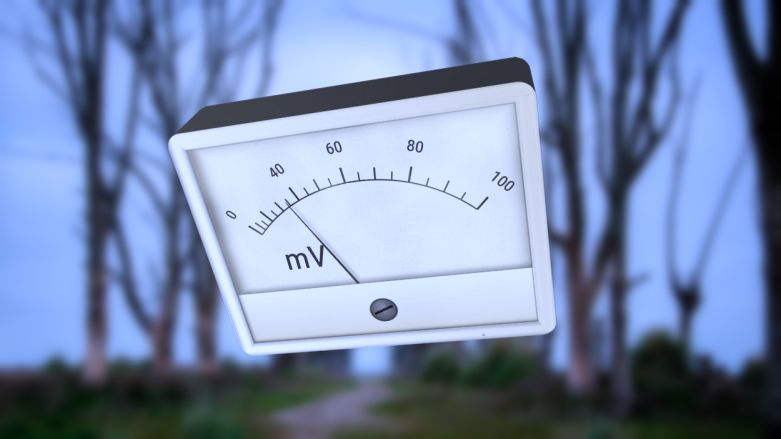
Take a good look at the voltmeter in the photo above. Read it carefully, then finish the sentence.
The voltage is 35 mV
